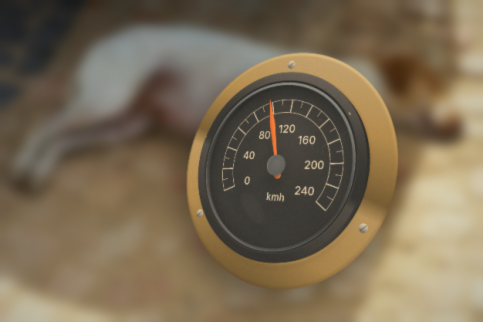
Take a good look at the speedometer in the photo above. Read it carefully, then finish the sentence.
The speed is 100 km/h
